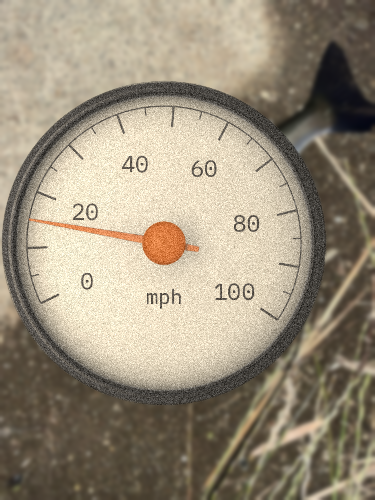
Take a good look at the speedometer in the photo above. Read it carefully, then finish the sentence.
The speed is 15 mph
